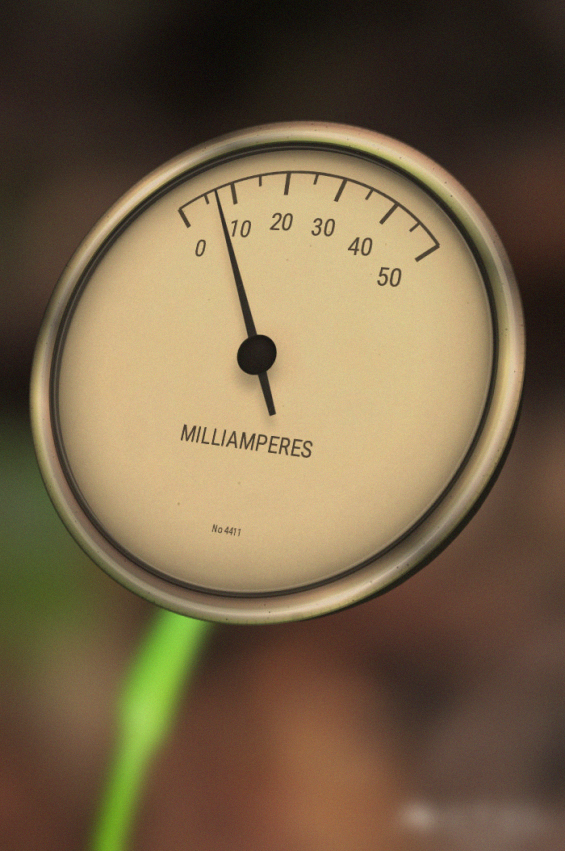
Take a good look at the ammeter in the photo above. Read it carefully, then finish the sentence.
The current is 7.5 mA
